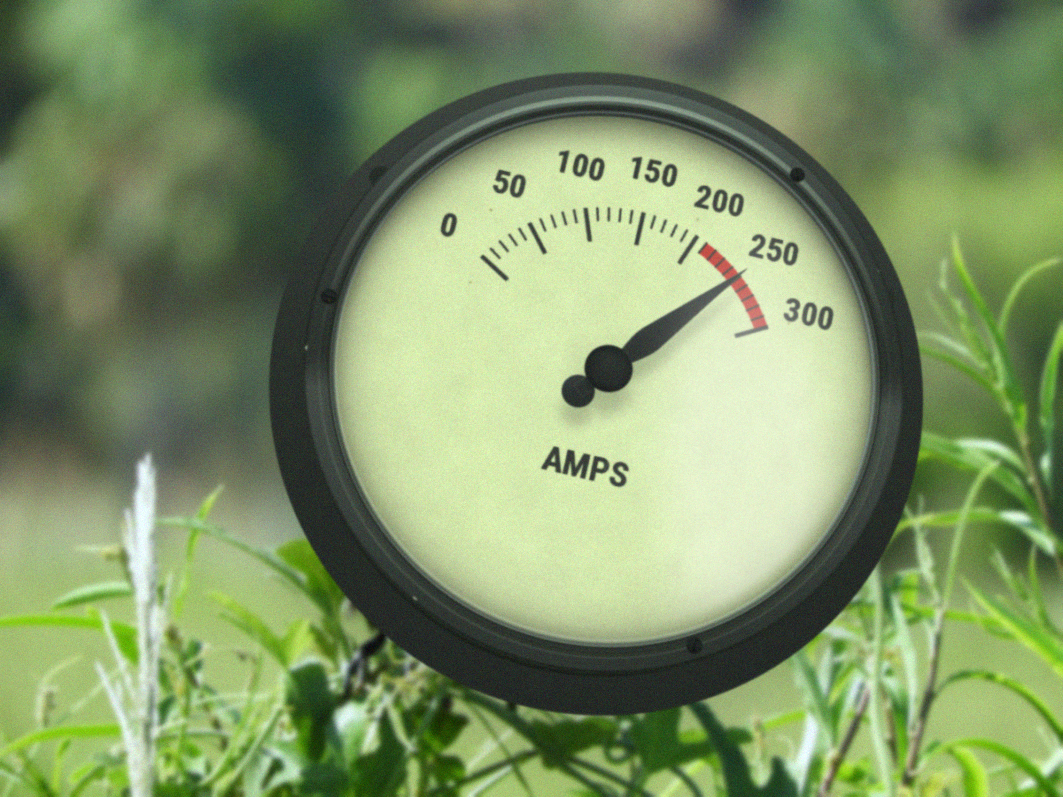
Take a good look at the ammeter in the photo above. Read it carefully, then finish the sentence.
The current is 250 A
